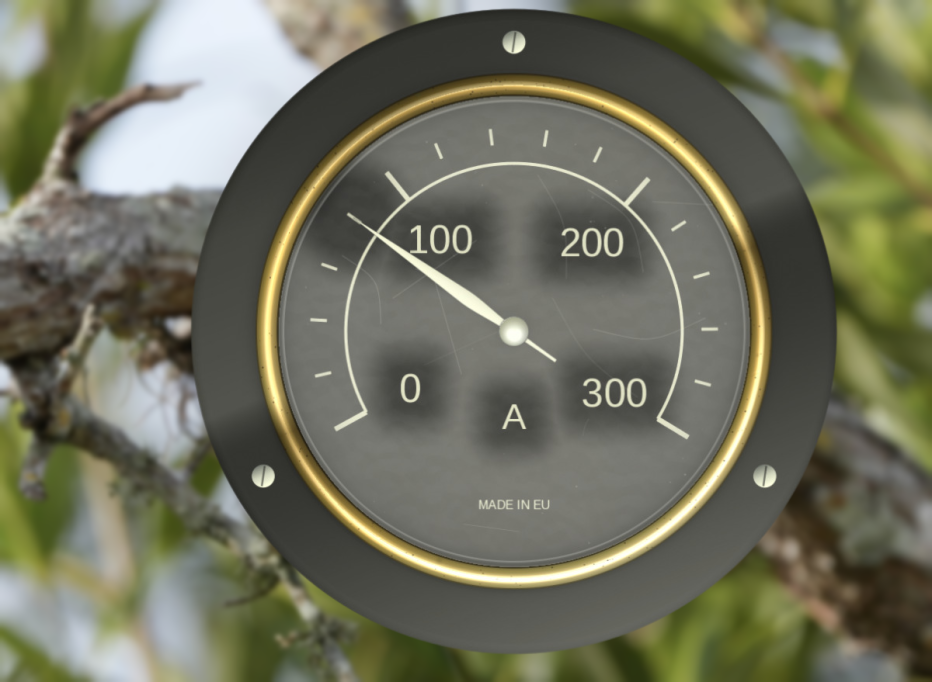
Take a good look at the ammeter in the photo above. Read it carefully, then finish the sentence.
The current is 80 A
